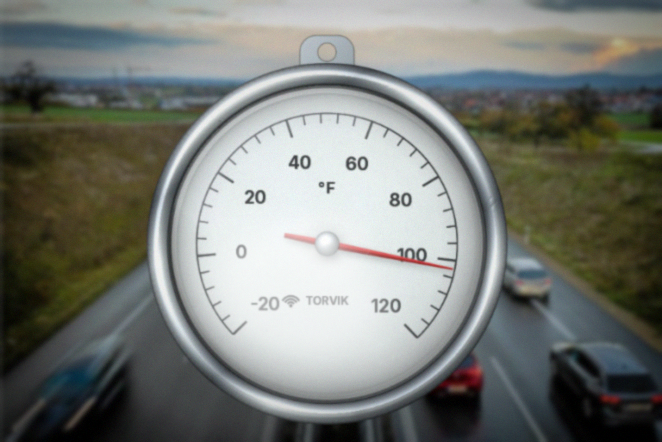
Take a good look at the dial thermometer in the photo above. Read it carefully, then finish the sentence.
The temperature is 102 °F
